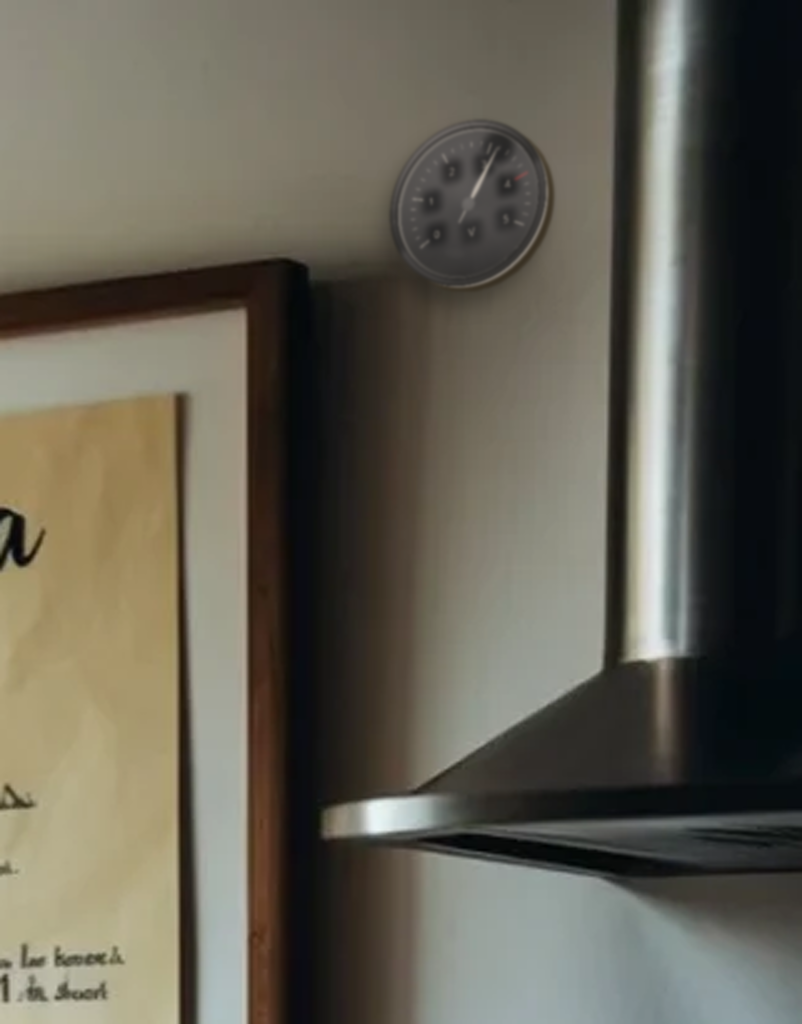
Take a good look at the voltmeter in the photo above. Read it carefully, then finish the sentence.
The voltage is 3.2 V
